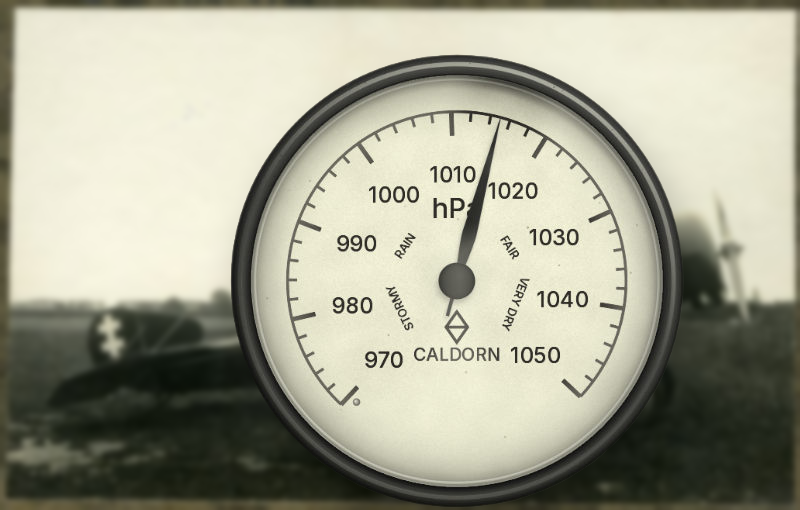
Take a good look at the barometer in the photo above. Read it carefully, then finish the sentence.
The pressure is 1015 hPa
